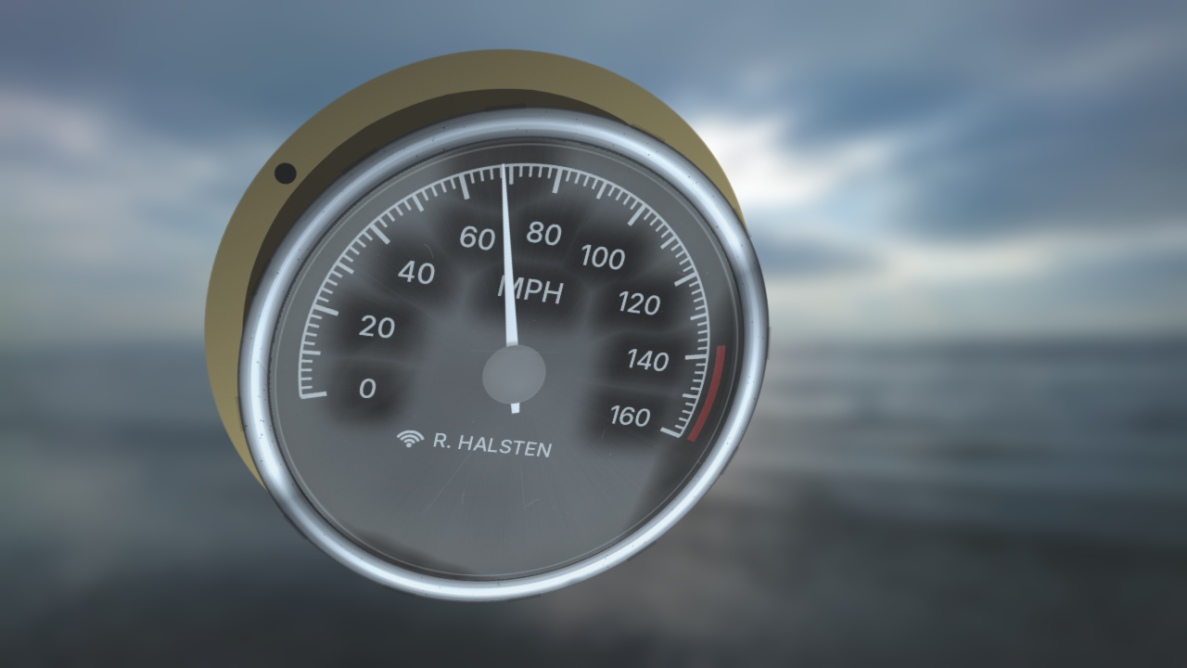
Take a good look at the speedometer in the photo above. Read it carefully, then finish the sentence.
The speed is 68 mph
